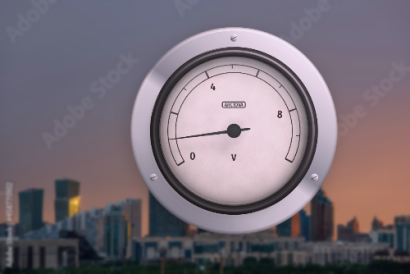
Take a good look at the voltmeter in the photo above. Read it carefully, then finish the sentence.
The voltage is 1 V
